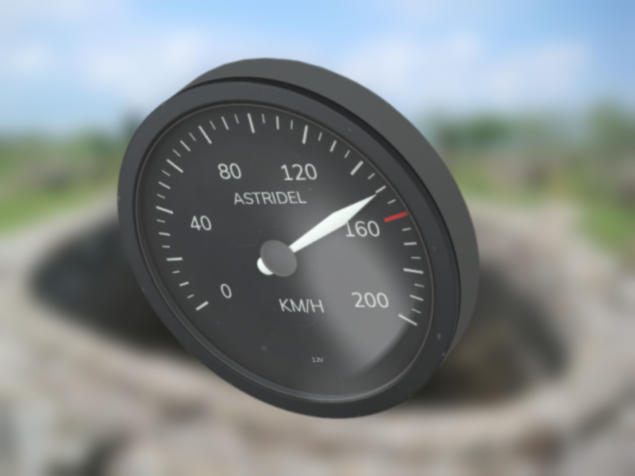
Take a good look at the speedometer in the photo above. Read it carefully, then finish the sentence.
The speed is 150 km/h
